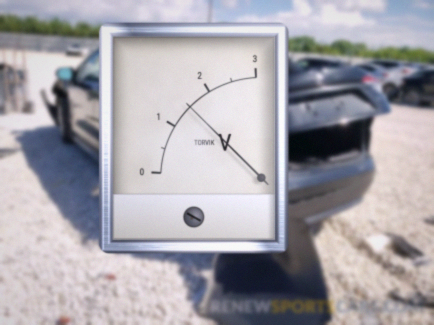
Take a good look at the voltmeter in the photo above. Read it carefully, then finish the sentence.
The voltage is 1.5 V
